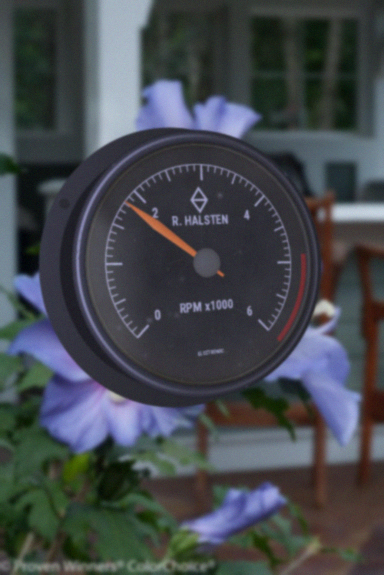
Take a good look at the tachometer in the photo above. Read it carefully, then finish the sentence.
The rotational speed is 1800 rpm
